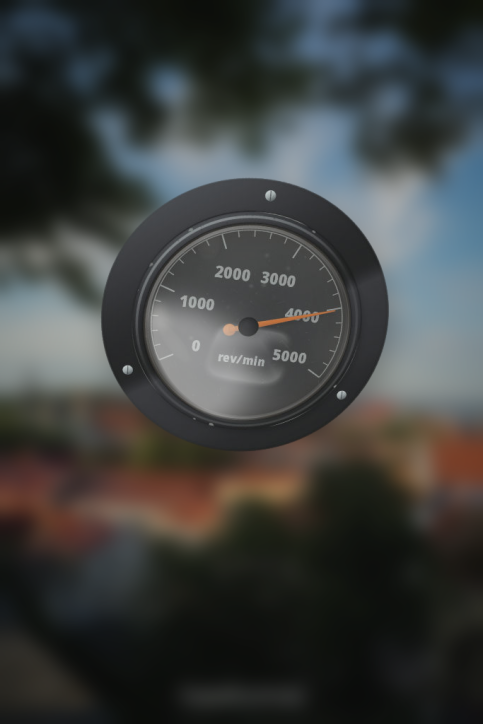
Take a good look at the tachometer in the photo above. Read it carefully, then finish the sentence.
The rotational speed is 4000 rpm
